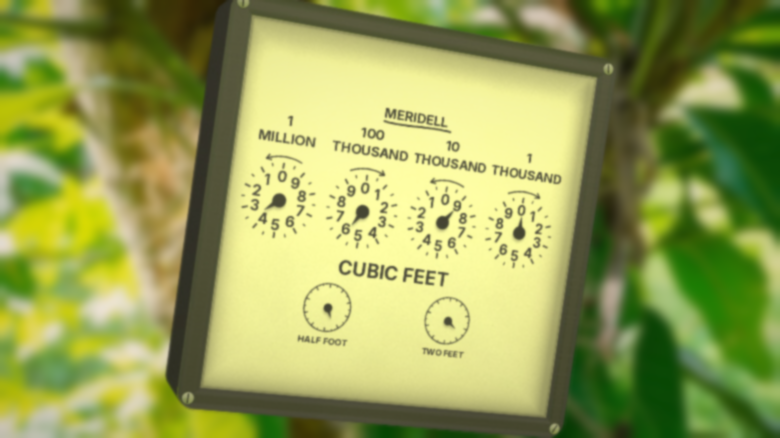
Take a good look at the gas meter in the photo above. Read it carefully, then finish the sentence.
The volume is 359000 ft³
